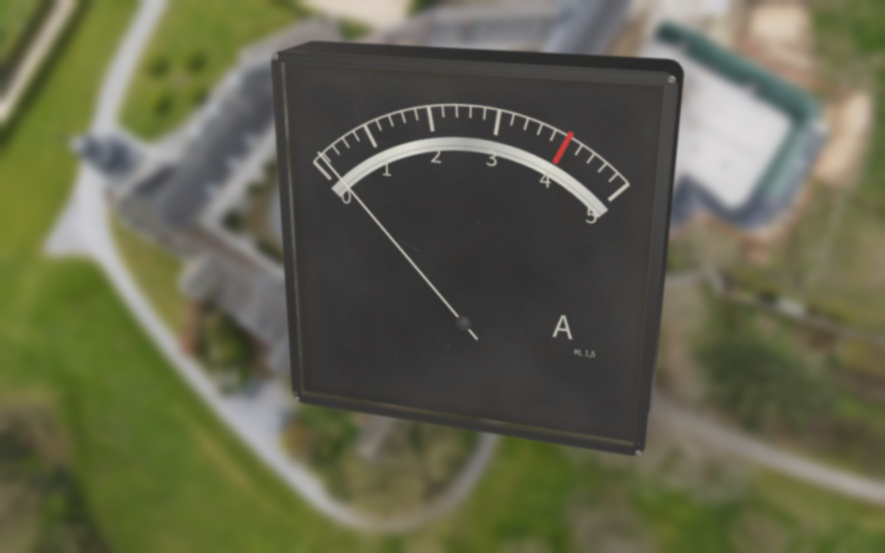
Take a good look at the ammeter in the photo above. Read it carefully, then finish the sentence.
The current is 0.2 A
